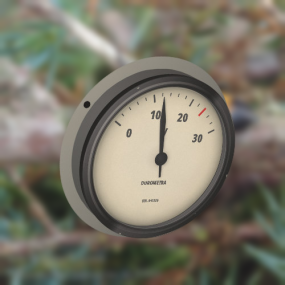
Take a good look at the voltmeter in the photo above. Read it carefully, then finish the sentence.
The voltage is 12 V
